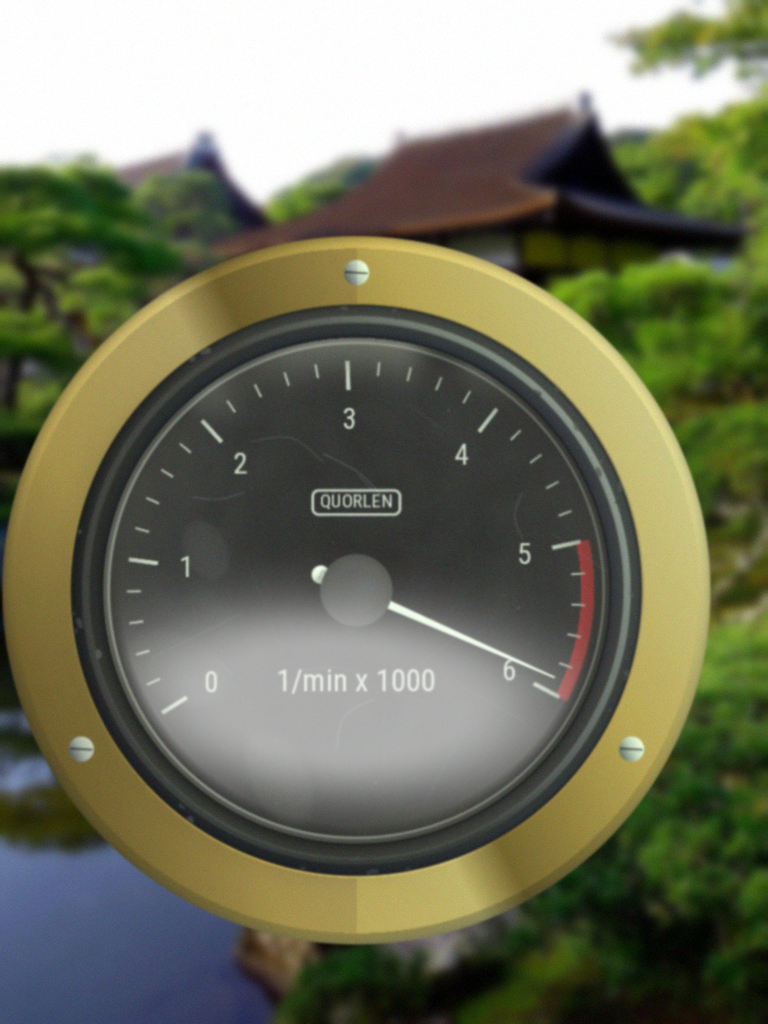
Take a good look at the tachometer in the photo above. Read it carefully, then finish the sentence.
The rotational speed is 5900 rpm
